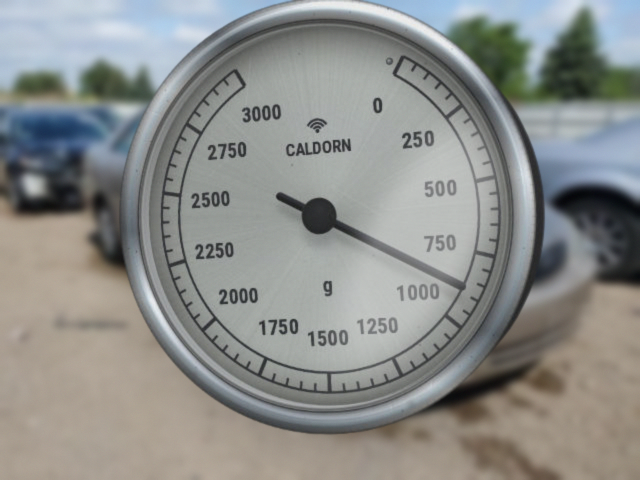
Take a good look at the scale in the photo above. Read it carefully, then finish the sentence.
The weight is 875 g
